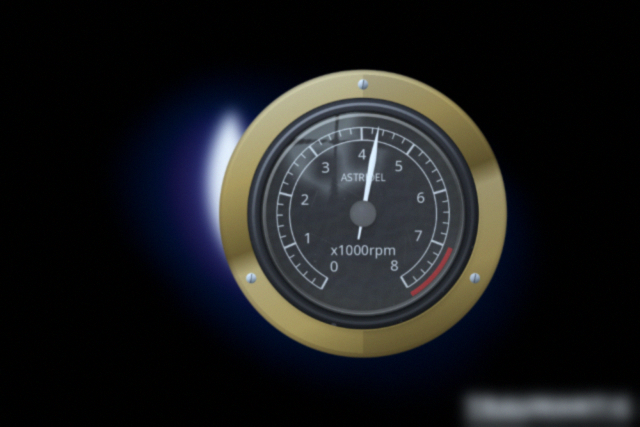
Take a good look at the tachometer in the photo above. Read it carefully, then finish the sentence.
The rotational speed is 4300 rpm
